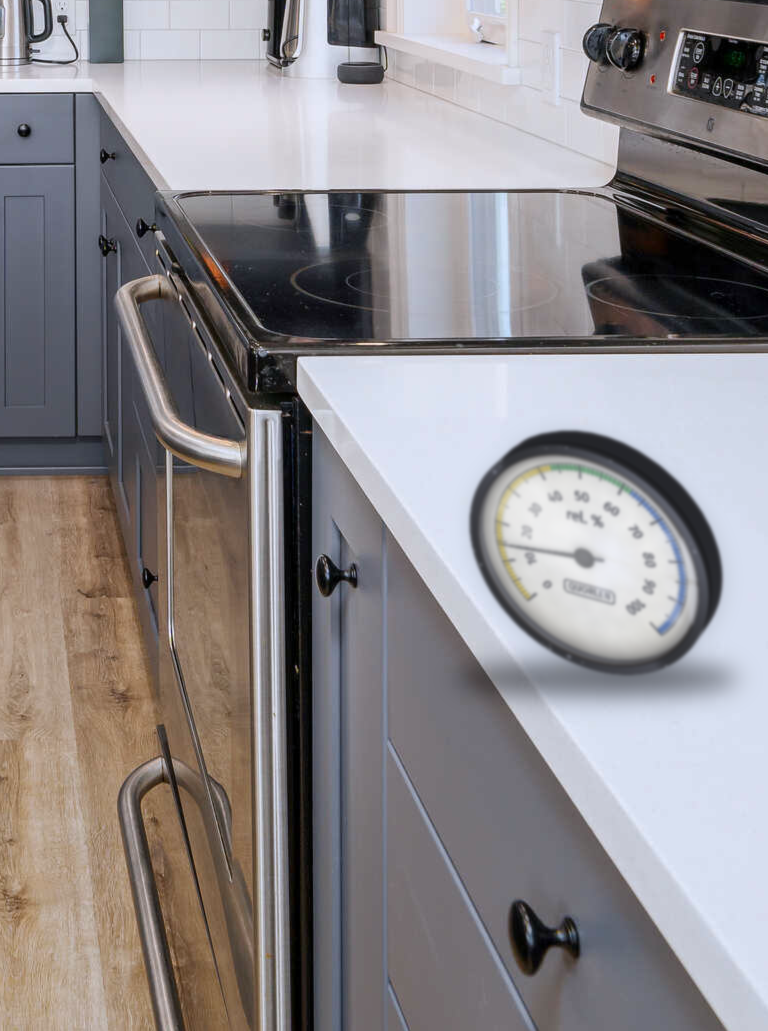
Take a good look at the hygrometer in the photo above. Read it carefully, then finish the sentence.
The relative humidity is 15 %
